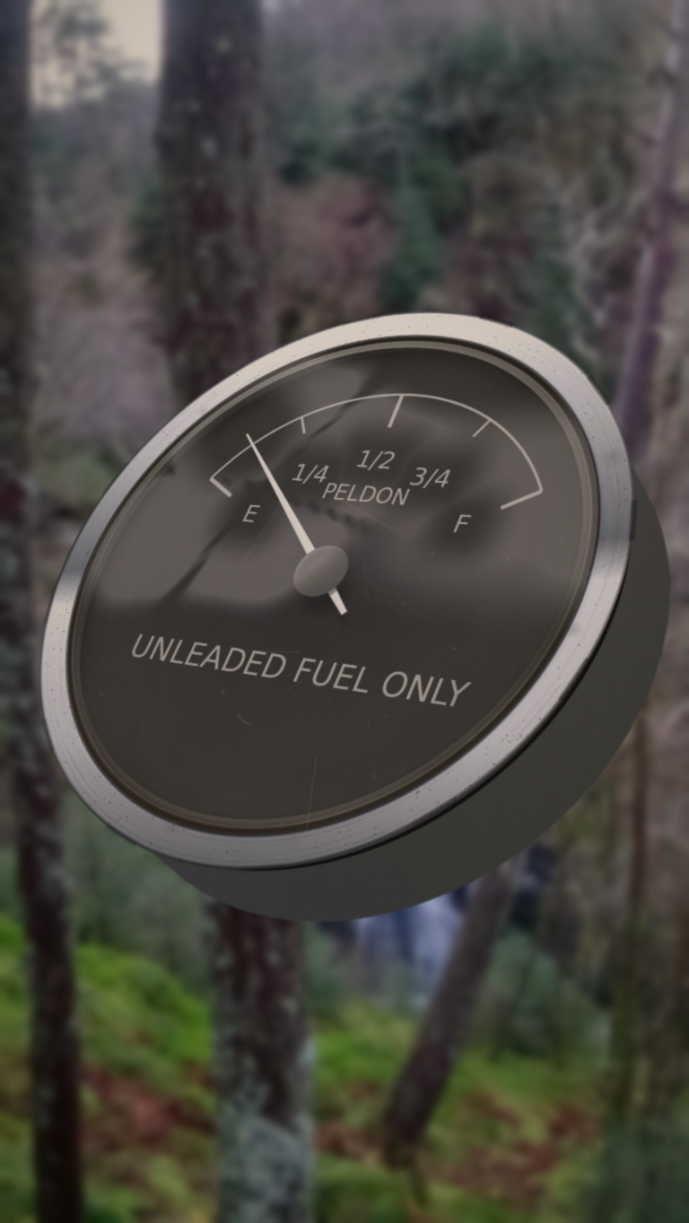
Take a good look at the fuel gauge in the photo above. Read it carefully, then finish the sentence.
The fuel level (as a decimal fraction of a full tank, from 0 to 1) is 0.125
